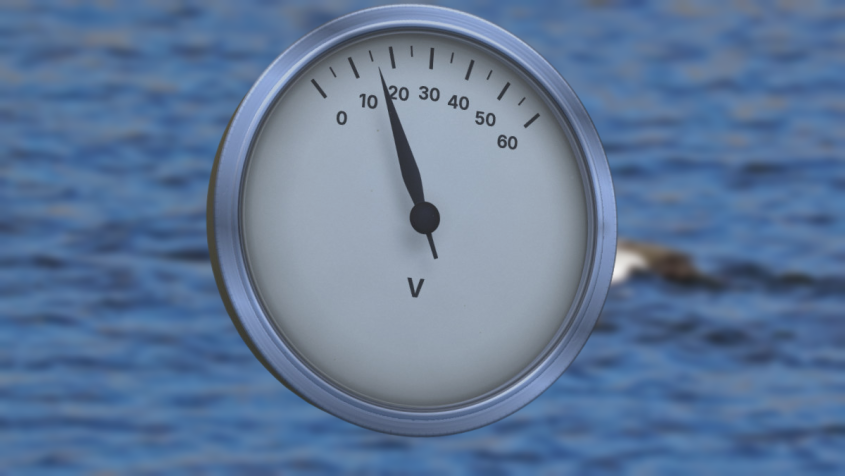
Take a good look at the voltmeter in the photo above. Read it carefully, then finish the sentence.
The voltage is 15 V
